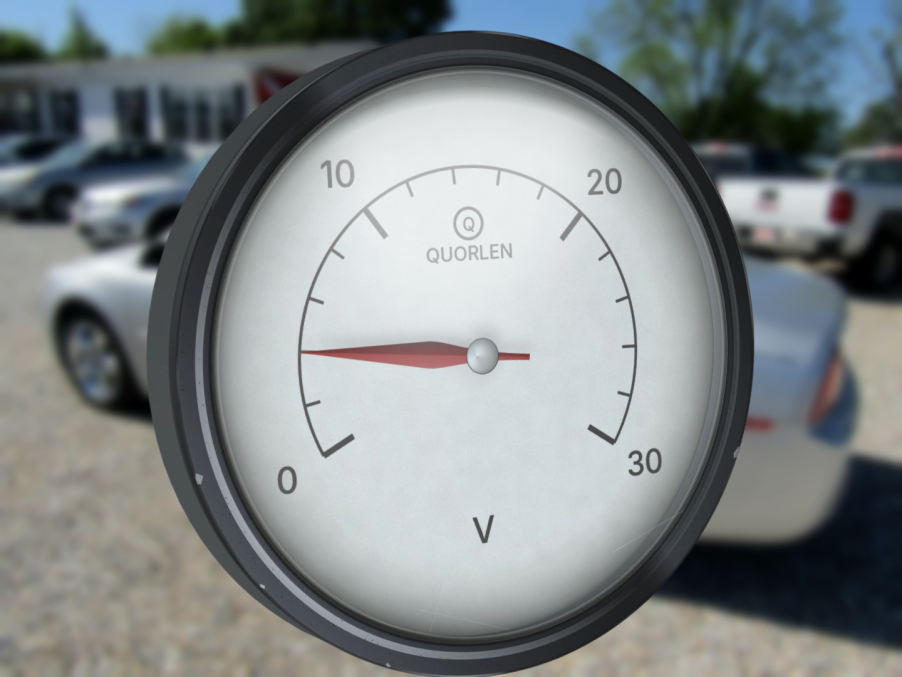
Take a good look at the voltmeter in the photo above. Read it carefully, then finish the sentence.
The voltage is 4 V
